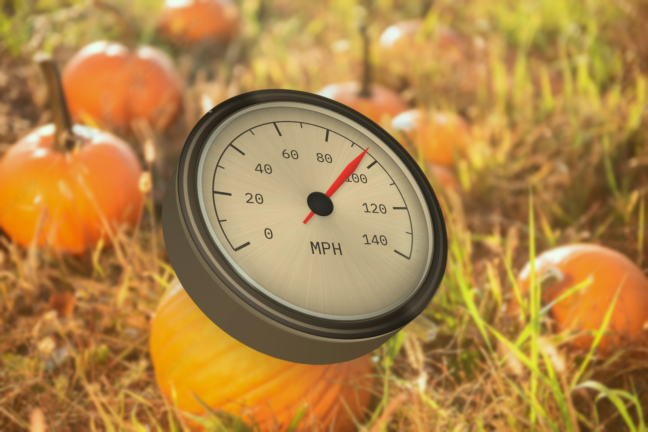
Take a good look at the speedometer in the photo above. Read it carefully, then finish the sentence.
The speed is 95 mph
